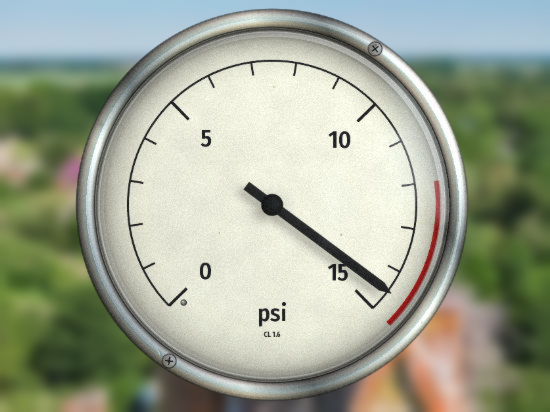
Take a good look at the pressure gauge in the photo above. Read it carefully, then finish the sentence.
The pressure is 14.5 psi
